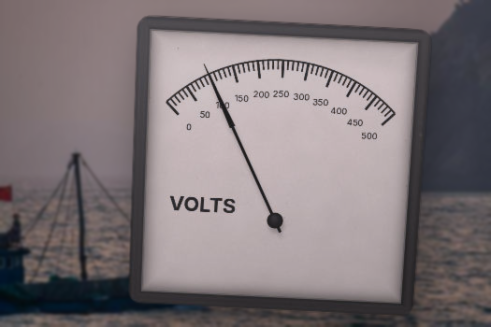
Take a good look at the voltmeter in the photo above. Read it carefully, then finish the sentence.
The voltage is 100 V
